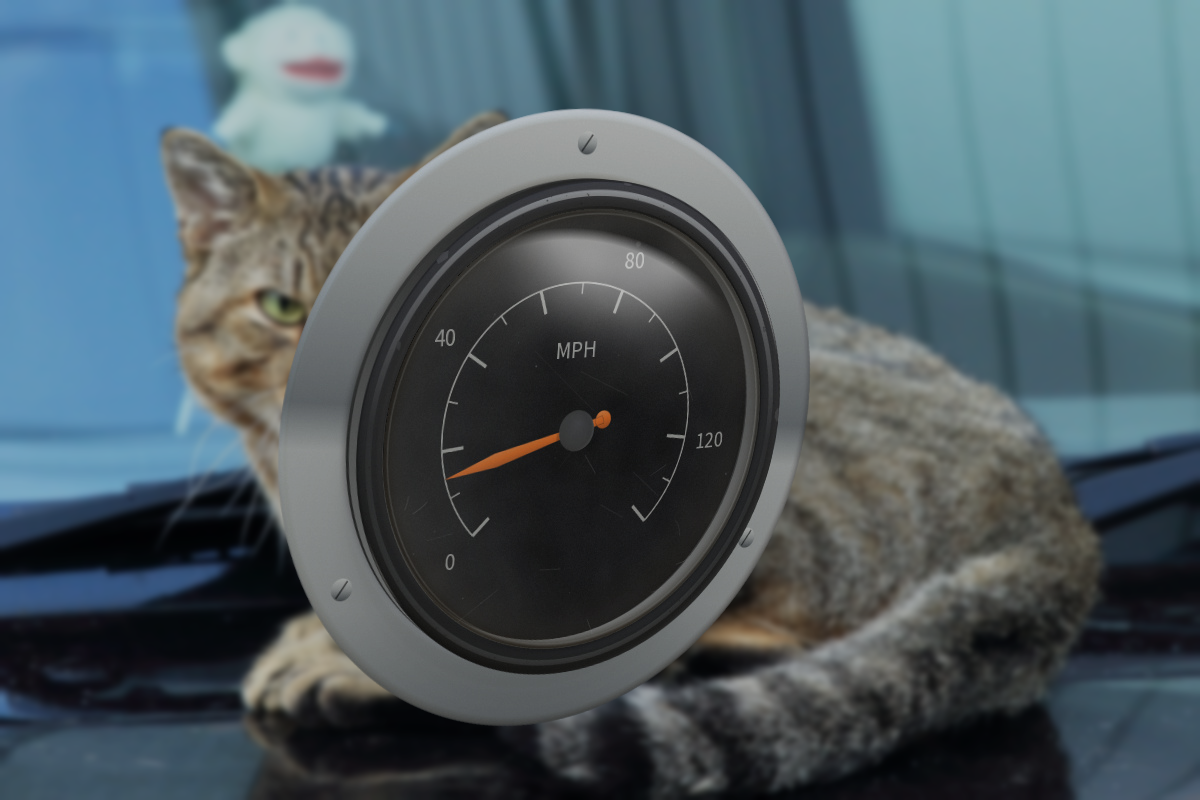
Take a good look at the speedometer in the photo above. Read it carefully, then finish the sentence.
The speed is 15 mph
